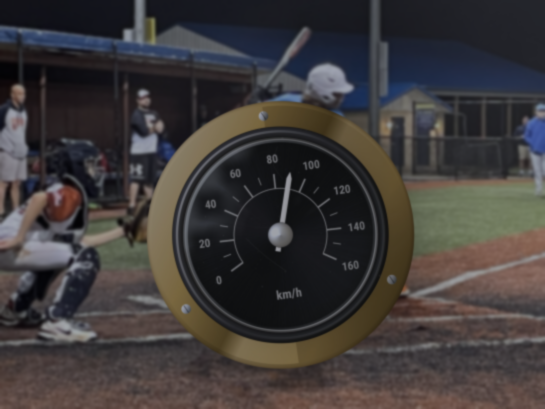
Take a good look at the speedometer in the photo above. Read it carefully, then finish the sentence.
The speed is 90 km/h
